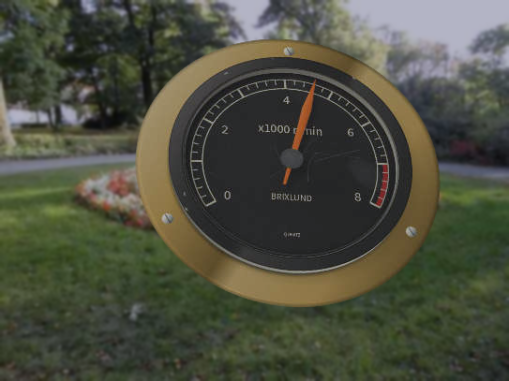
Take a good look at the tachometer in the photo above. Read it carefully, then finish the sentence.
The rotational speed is 4600 rpm
